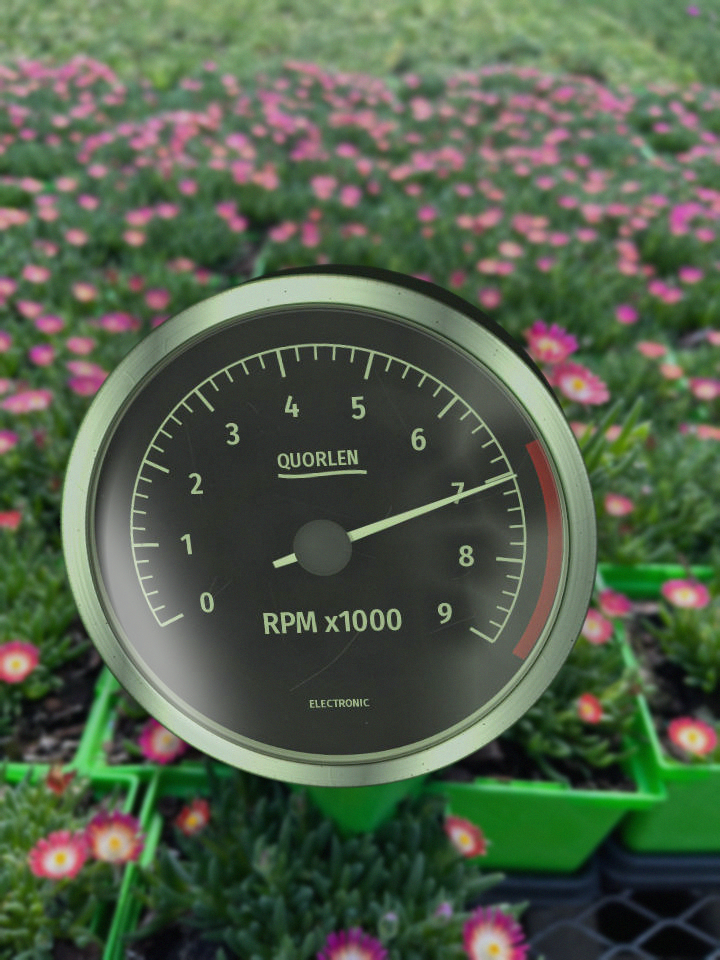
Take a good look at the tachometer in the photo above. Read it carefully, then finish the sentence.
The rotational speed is 7000 rpm
